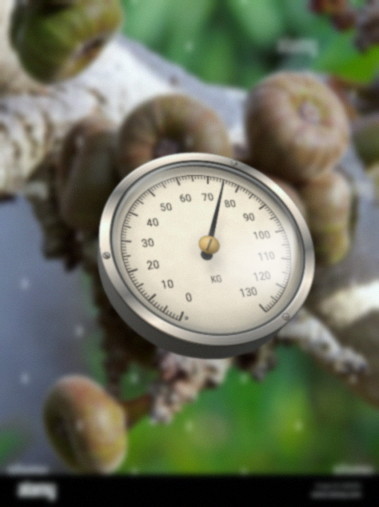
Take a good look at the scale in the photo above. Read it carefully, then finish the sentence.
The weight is 75 kg
